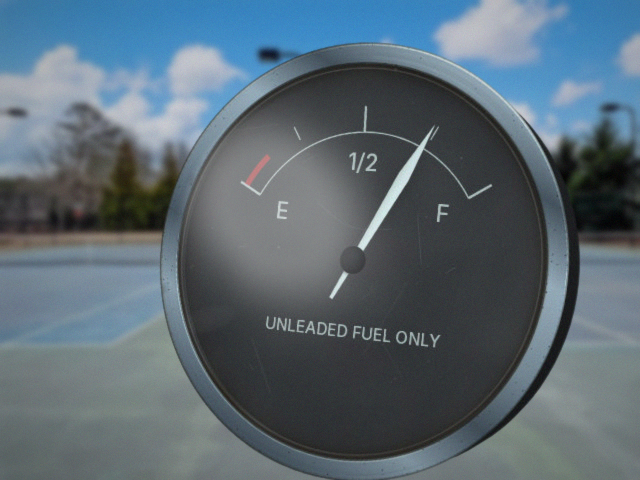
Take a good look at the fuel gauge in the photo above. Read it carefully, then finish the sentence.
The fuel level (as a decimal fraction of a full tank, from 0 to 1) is 0.75
